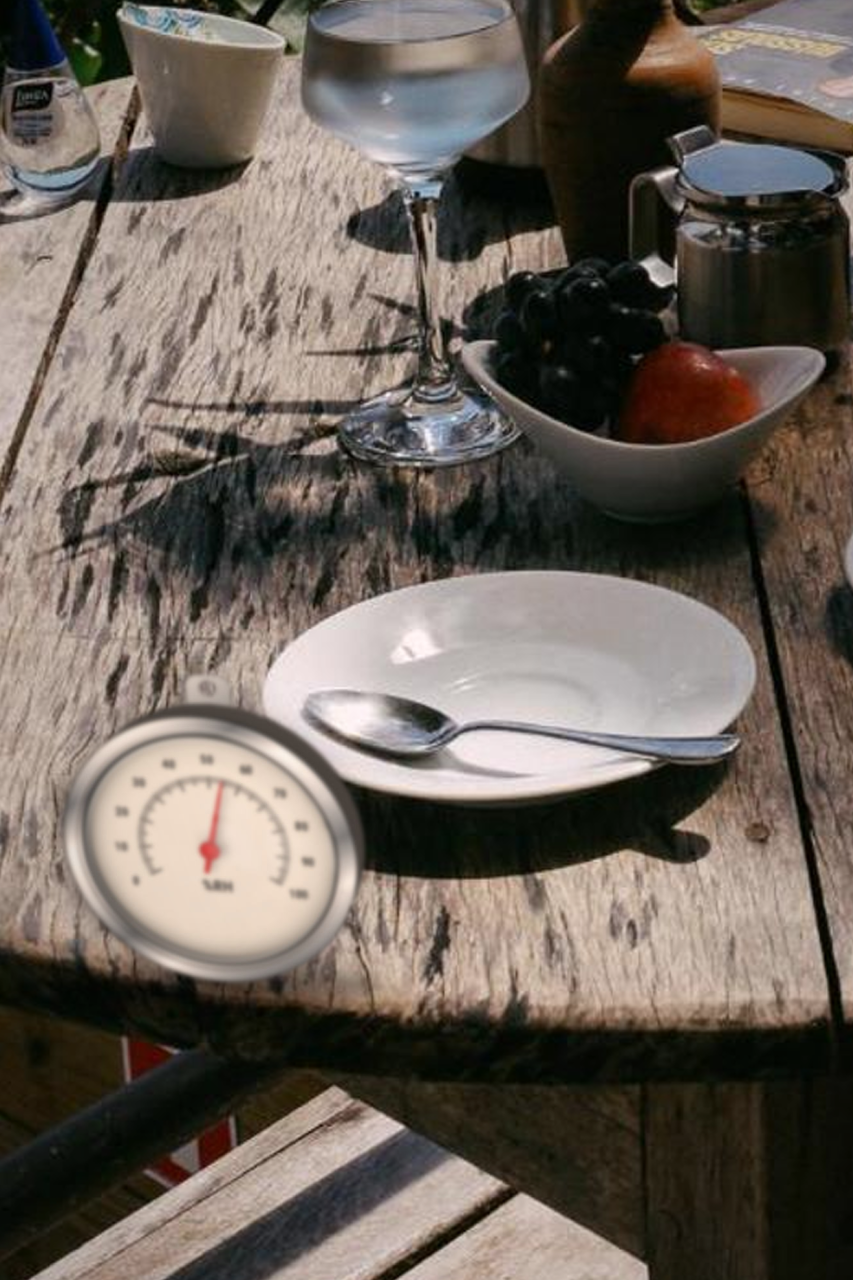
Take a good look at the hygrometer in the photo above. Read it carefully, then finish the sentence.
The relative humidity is 55 %
